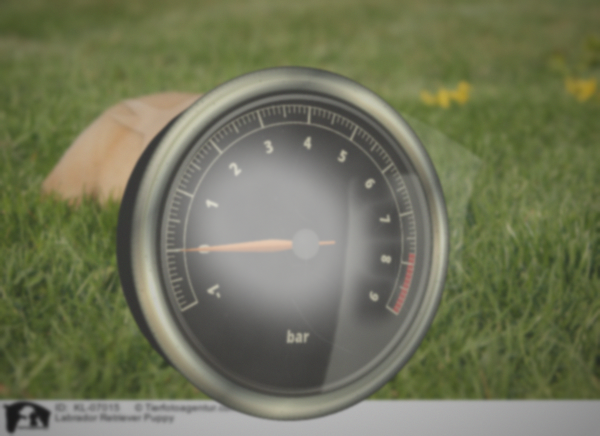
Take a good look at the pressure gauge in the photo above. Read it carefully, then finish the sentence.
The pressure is 0 bar
